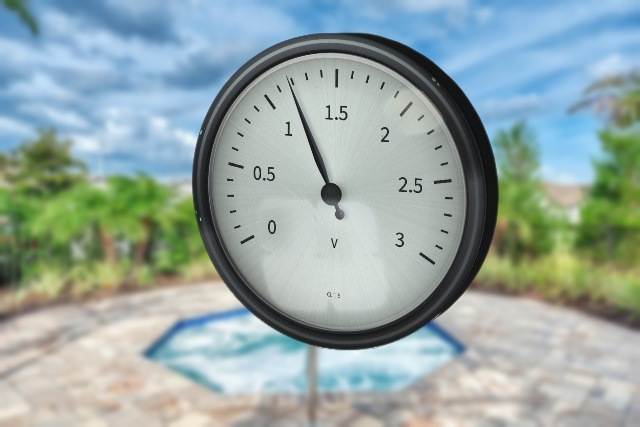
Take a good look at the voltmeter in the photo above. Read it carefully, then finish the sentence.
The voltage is 1.2 V
